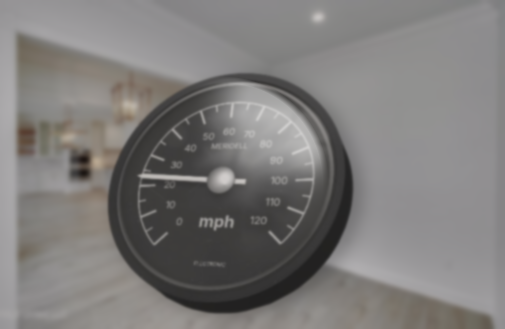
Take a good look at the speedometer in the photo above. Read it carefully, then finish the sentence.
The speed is 22.5 mph
